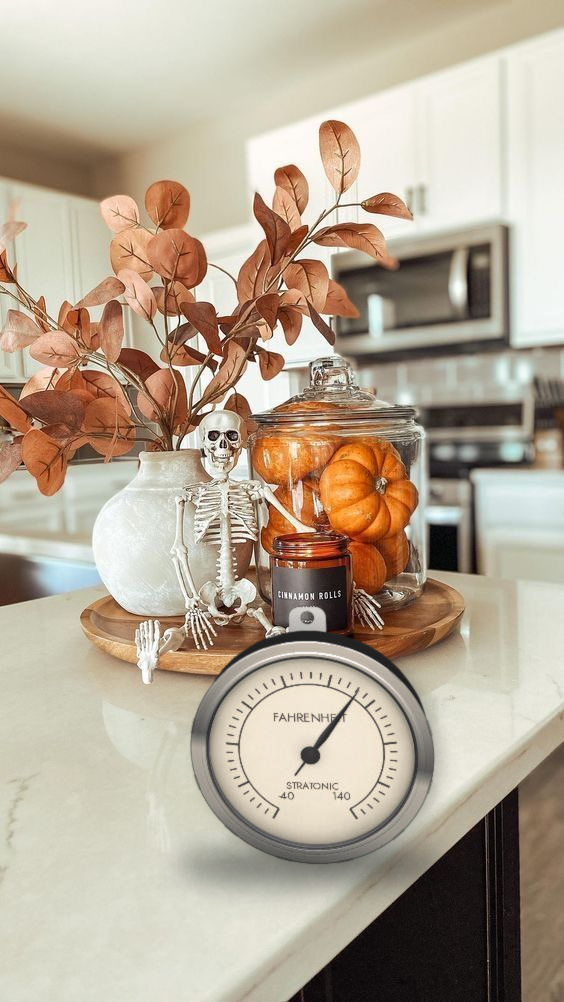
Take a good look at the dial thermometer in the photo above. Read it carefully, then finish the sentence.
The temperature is 72 °F
